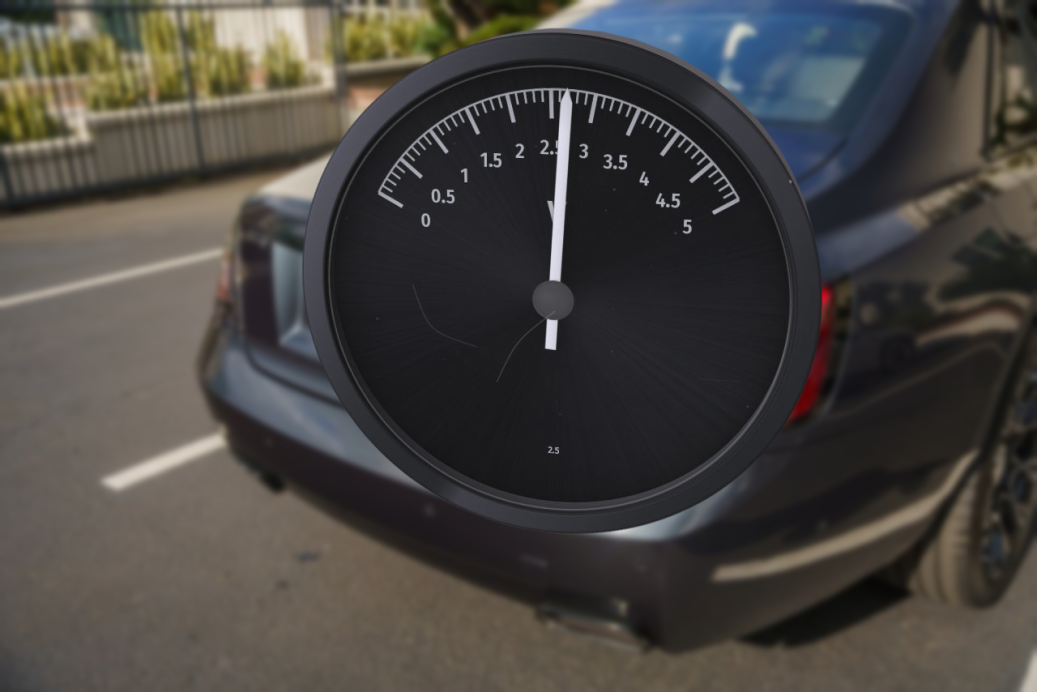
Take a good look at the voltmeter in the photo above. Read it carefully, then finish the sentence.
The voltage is 2.7 V
